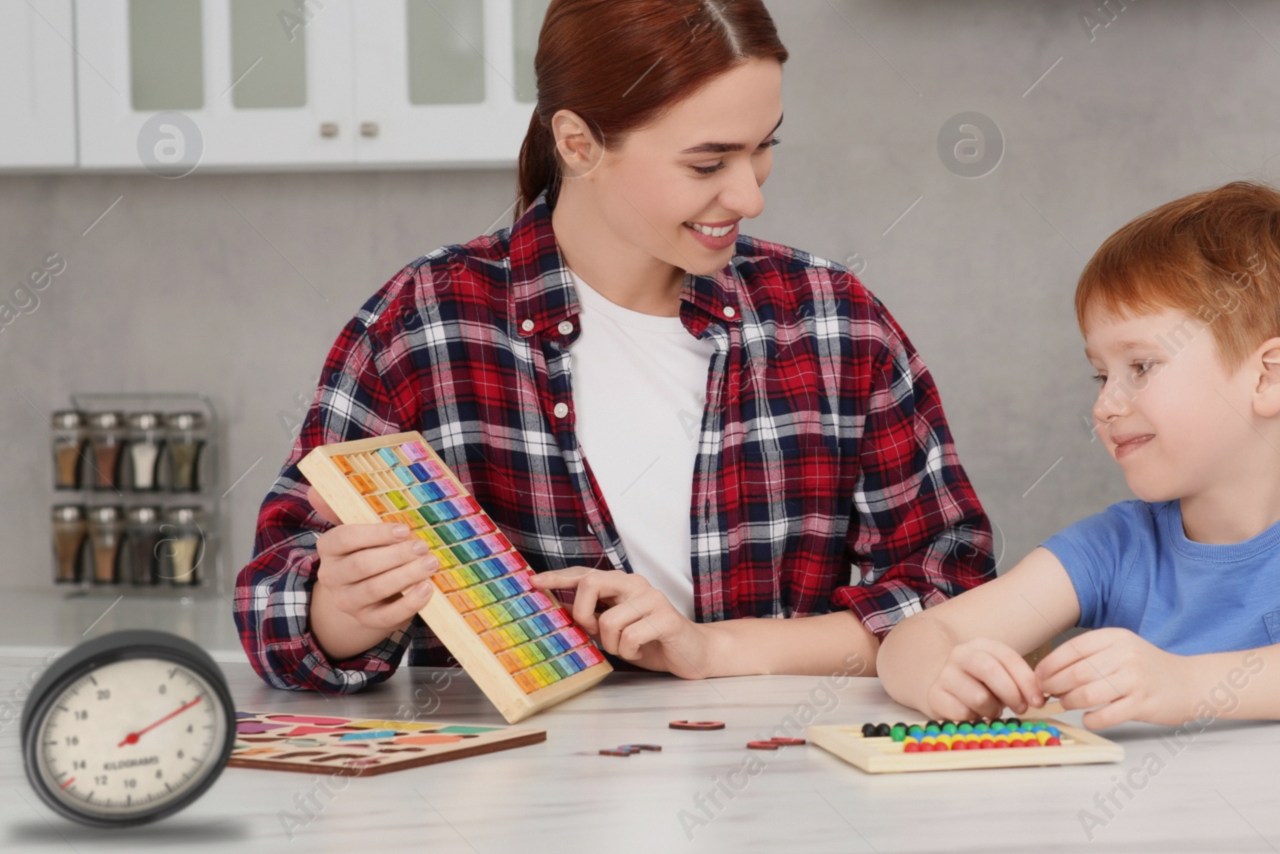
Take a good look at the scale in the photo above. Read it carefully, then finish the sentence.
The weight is 2 kg
